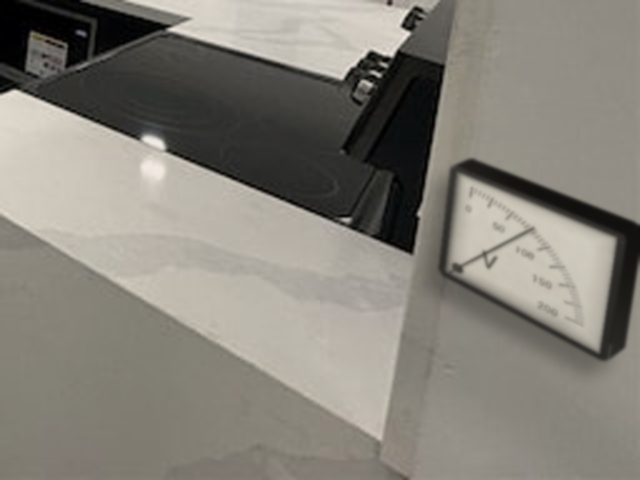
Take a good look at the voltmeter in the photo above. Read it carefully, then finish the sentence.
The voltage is 75 V
